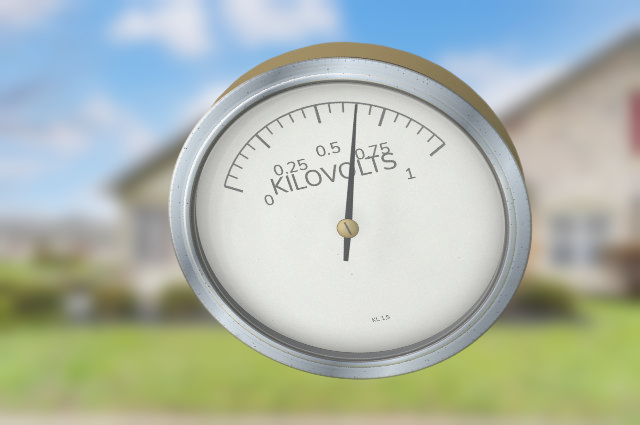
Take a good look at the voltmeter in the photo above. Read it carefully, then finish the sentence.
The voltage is 0.65 kV
